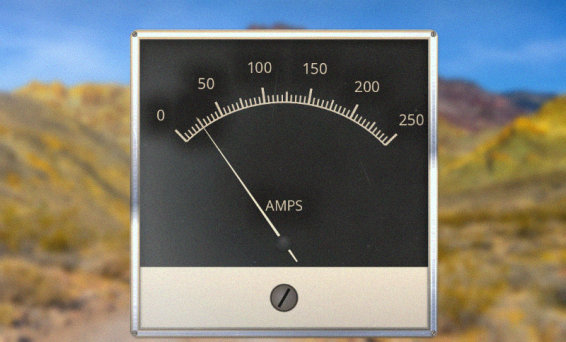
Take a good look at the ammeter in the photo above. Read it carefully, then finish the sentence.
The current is 25 A
